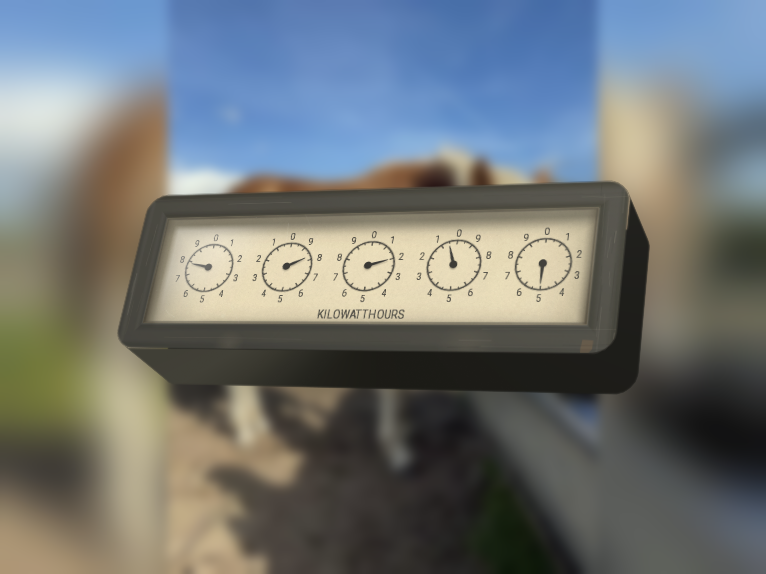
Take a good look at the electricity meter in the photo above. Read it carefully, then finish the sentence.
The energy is 78205 kWh
